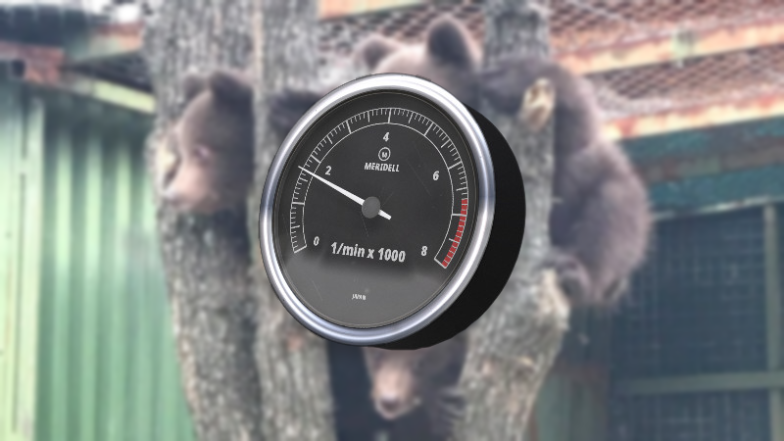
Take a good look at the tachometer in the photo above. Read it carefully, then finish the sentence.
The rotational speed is 1700 rpm
